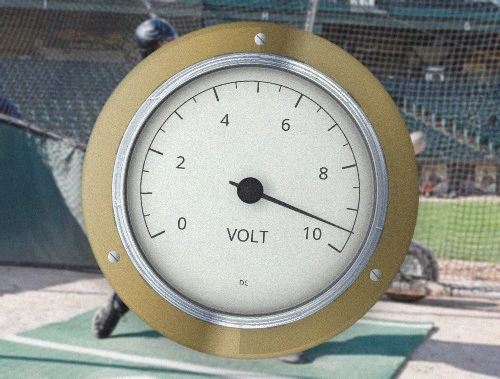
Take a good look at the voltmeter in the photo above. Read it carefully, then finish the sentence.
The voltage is 9.5 V
